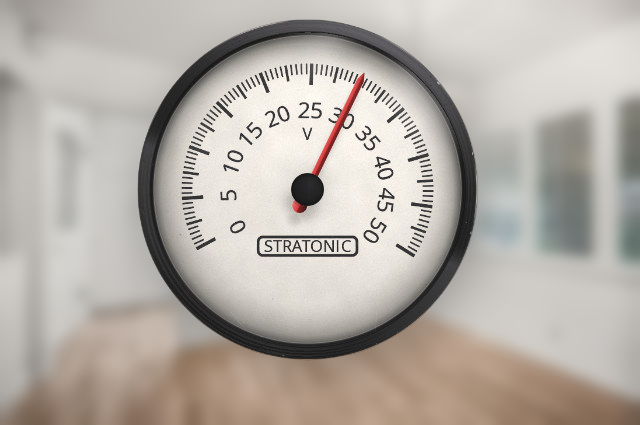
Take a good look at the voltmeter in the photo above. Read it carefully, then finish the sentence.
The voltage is 30 V
